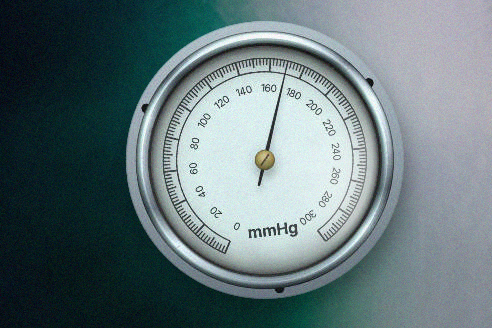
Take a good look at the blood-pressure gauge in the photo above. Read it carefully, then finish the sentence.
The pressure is 170 mmHg
